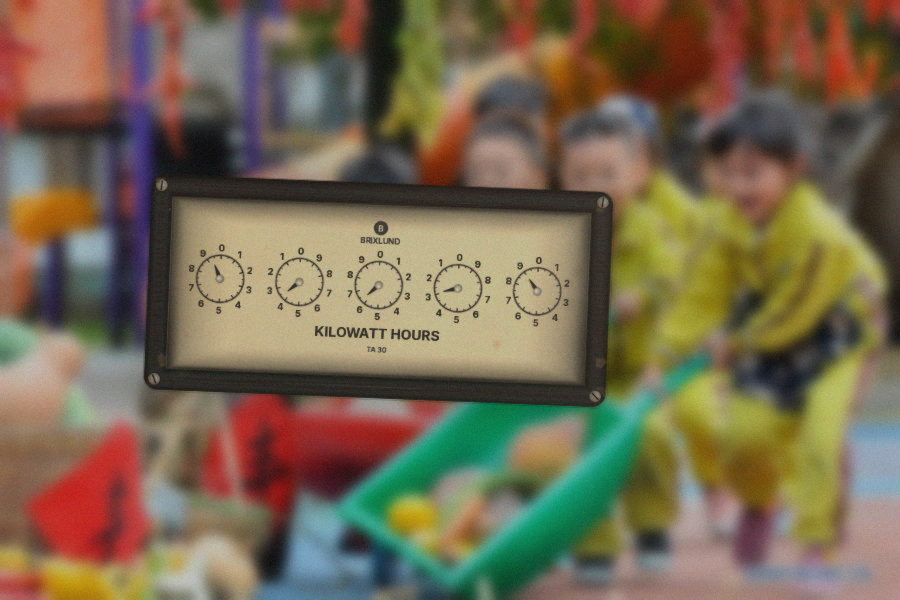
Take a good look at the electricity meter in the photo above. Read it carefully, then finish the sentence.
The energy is 93629 kWh
